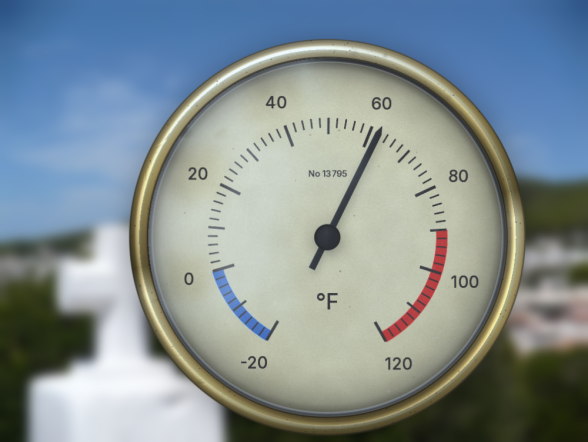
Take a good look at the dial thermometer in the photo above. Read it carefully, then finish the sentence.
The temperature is 62 °F
